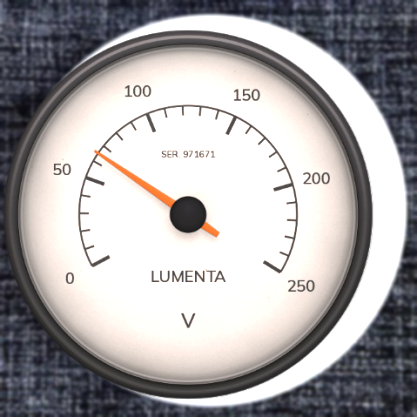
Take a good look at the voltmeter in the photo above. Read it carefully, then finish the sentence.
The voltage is 65 V
